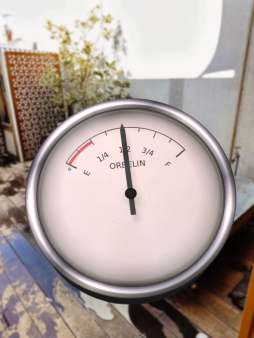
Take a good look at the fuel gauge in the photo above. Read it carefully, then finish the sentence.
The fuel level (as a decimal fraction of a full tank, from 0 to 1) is 0.5
